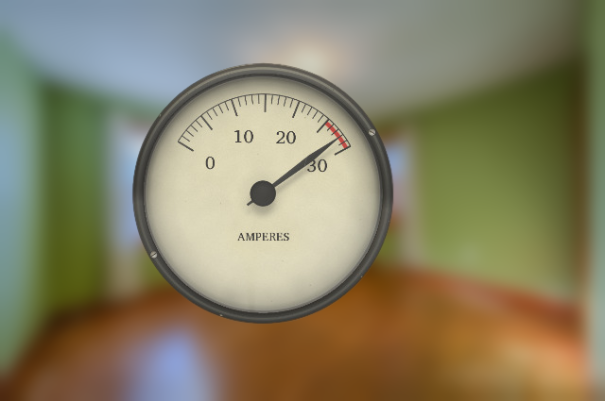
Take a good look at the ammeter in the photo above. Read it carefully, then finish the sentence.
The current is 28 A
